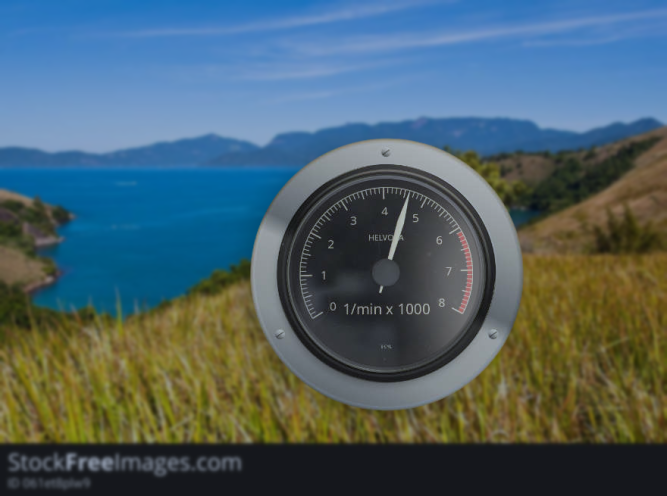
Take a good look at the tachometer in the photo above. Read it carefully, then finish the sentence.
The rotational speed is 4600 rpm
